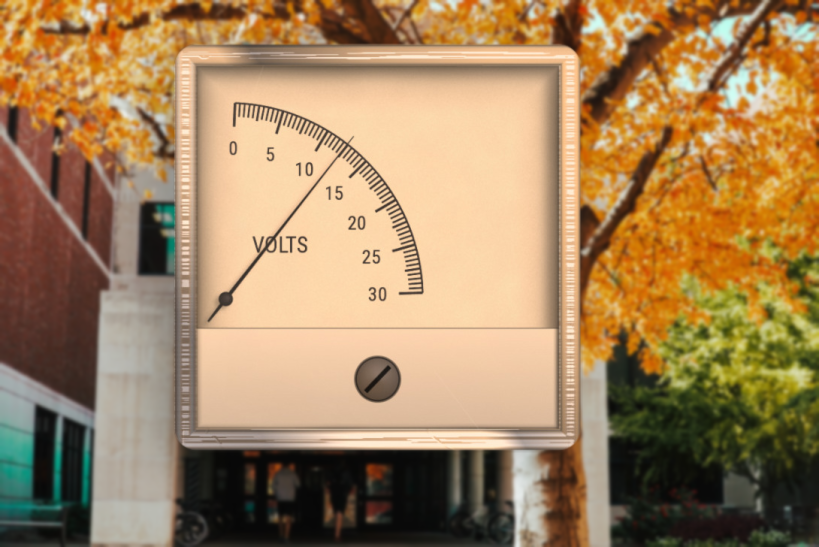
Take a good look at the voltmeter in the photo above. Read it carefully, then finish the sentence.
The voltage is 12.5 V
